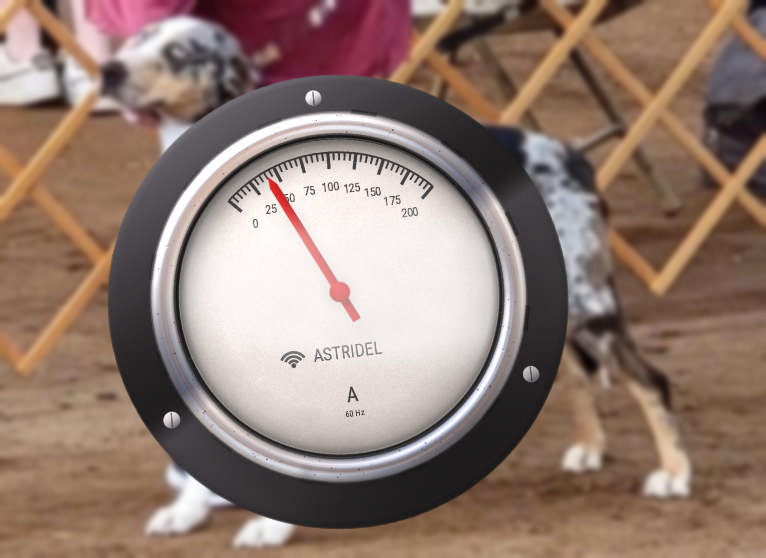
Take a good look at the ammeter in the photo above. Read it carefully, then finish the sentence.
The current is 40 A
